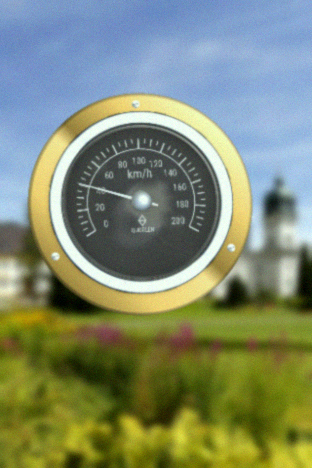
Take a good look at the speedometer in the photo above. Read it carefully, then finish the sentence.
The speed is 40 km/h
